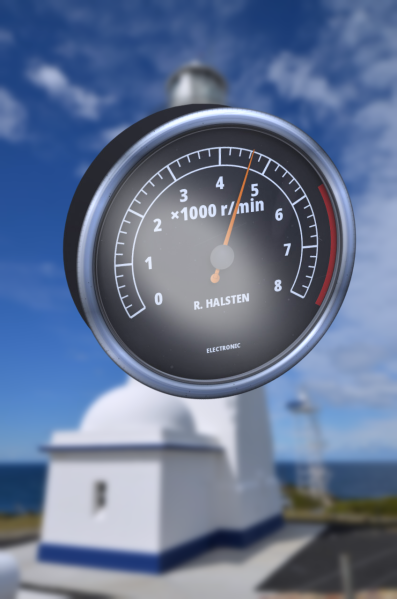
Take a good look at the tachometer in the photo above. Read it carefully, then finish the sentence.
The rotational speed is 4600 rpm
